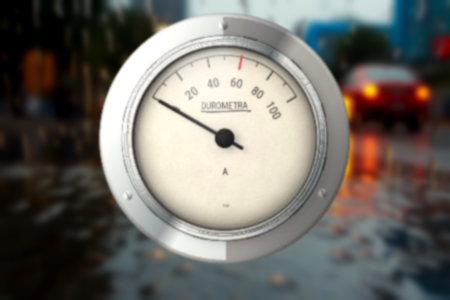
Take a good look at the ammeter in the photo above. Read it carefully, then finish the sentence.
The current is 0 A
